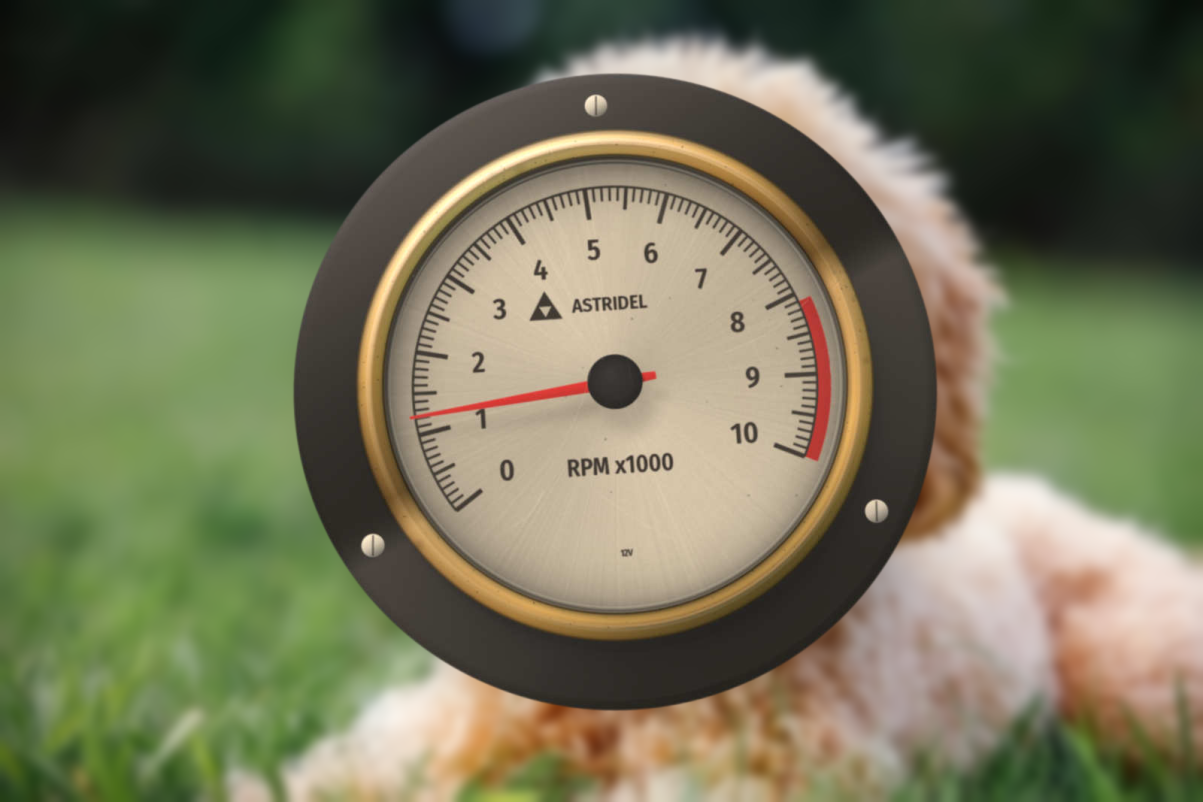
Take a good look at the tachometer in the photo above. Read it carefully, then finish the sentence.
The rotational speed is 1200 rpm
